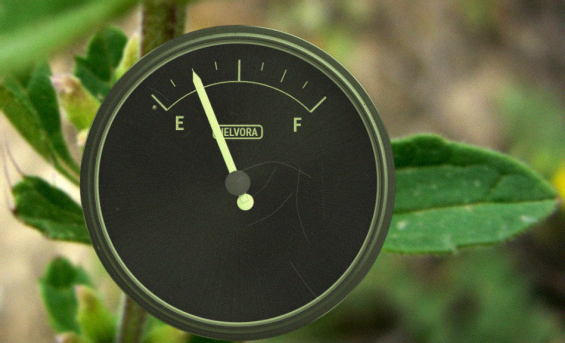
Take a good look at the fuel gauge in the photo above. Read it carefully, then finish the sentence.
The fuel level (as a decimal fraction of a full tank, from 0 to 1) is 0.25
